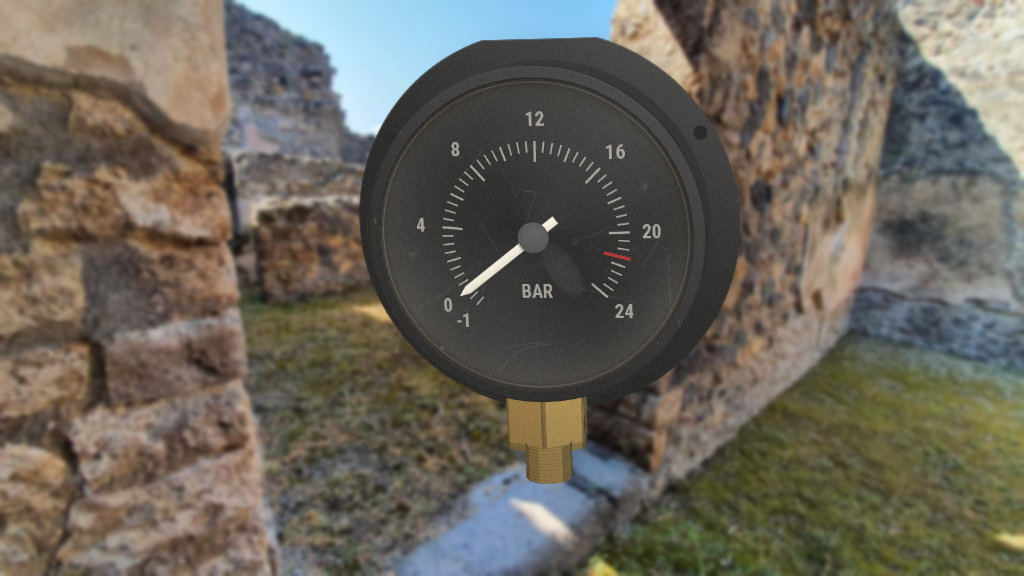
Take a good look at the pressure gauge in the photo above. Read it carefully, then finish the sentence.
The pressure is 0 bar
